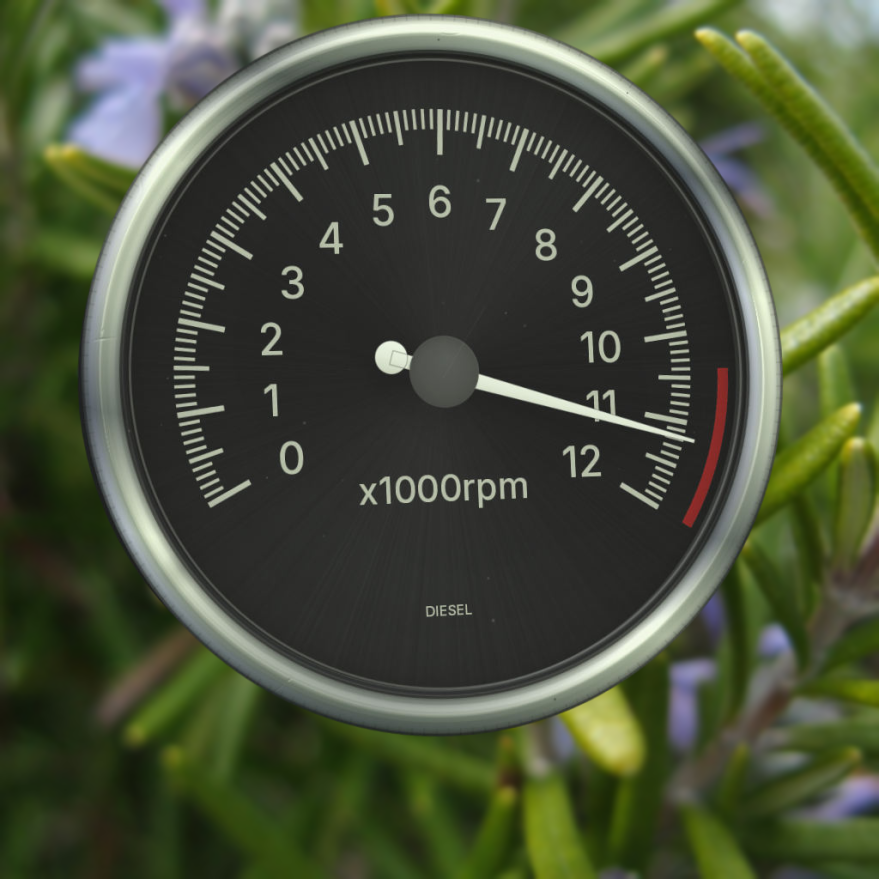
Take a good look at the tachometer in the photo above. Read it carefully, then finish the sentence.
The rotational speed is 11200 rpm
